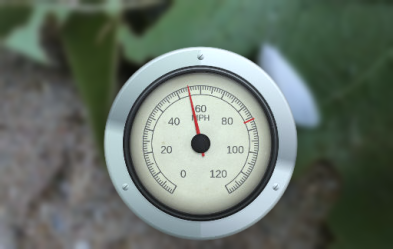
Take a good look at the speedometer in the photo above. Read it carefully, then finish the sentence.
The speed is 55 mph
